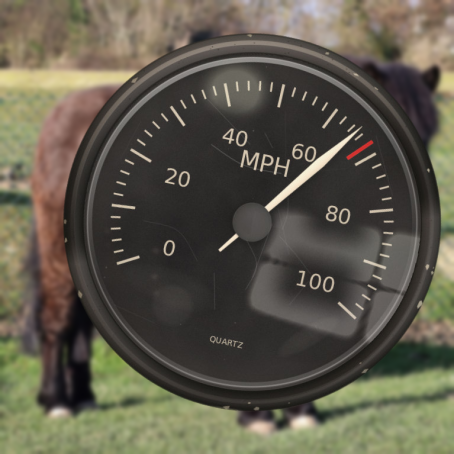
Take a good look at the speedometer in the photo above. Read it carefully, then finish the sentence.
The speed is 65 mph
